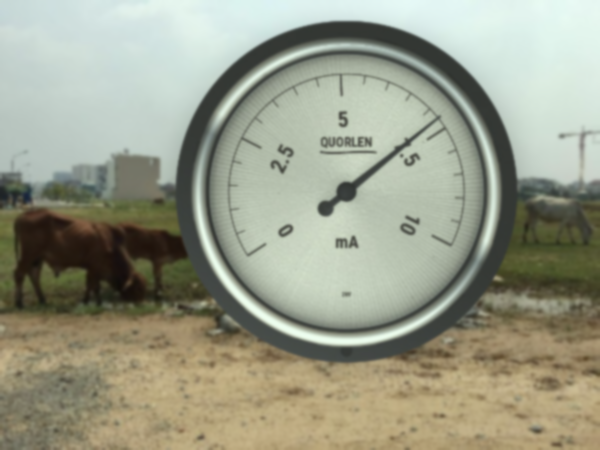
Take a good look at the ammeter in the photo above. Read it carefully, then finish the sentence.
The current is 7.25 mA
